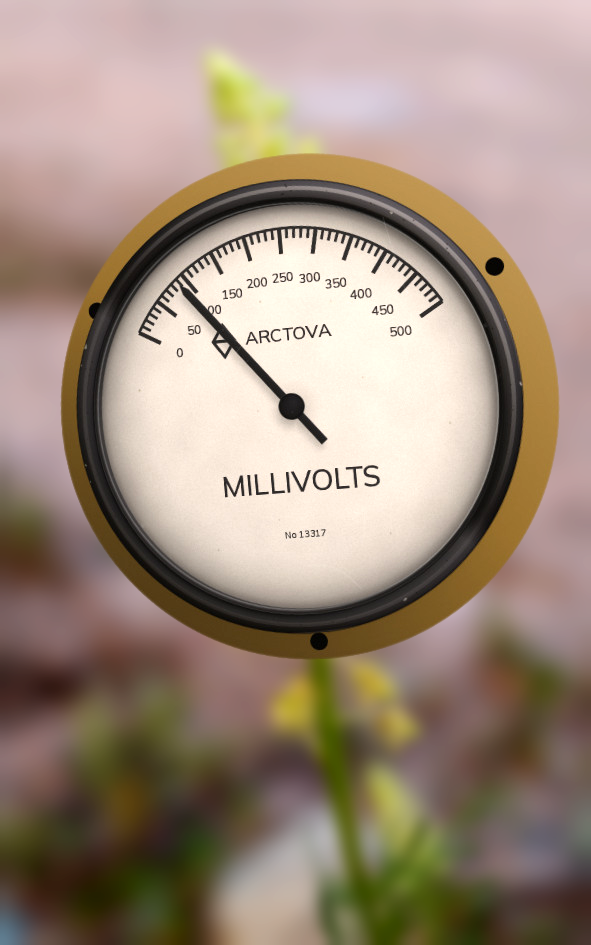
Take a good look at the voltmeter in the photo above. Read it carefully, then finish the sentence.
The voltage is 90 mV
